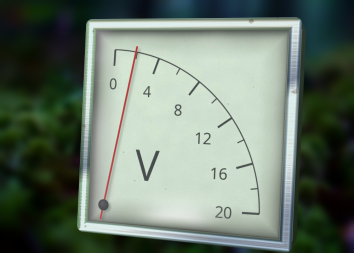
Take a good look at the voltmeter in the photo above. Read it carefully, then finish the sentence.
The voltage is 2 V
